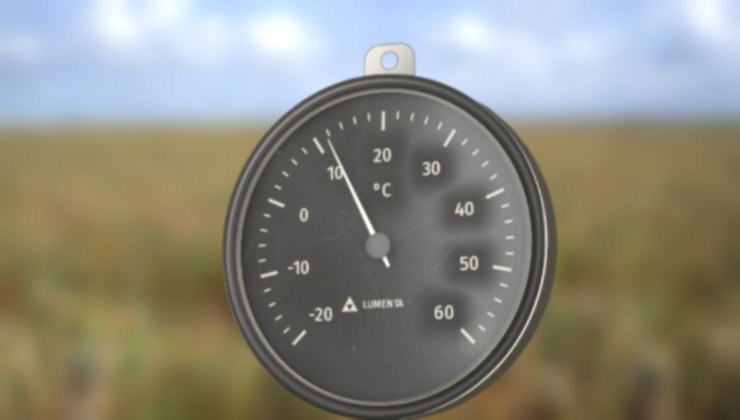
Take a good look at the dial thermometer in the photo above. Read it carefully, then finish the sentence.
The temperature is 12 °C
